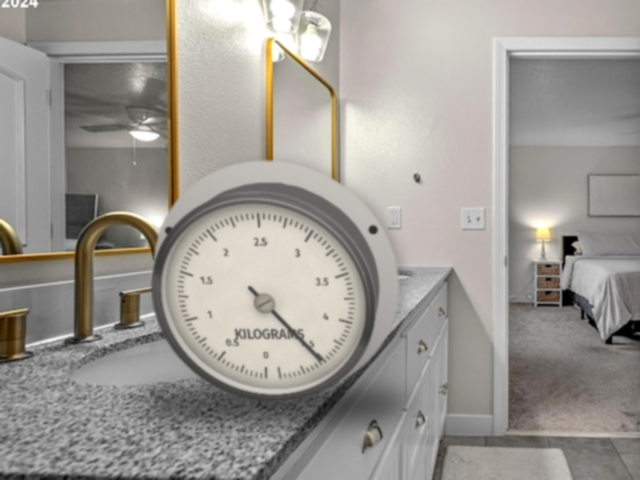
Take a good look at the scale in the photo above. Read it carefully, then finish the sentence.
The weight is 4.5 kg
